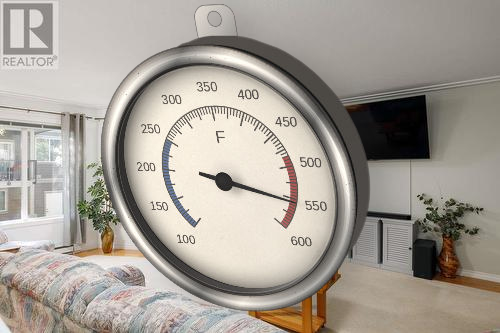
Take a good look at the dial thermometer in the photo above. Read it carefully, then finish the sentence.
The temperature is 550 °F
